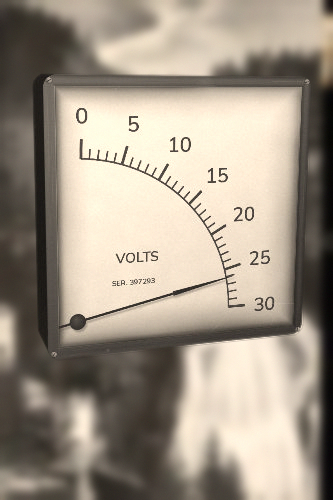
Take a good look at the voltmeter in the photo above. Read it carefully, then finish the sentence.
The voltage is 26 V
